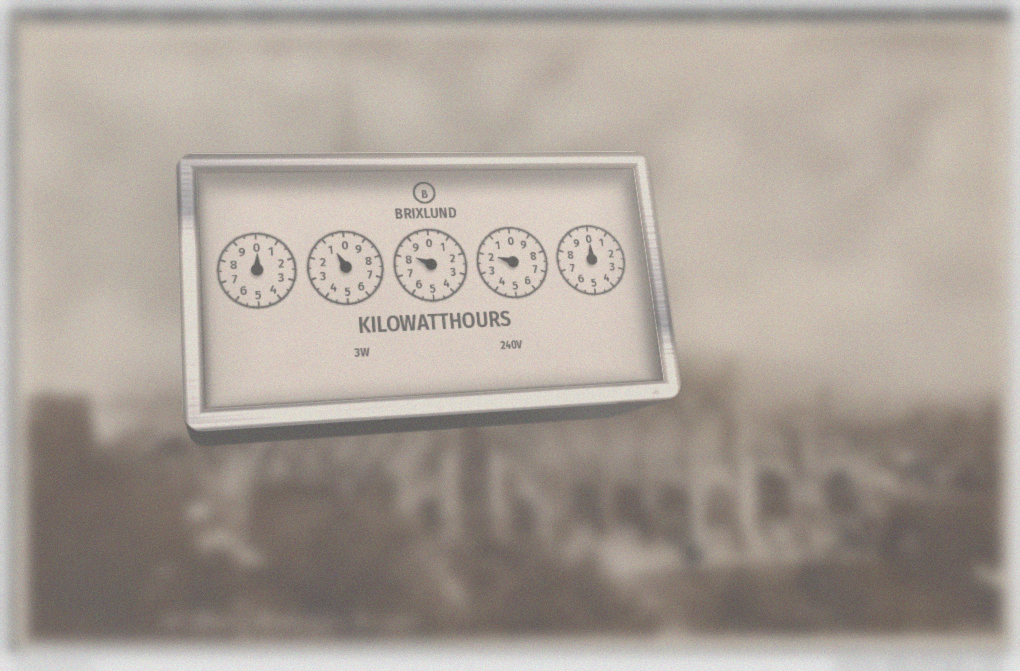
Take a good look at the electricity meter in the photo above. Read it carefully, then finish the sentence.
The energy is 820 kWh
